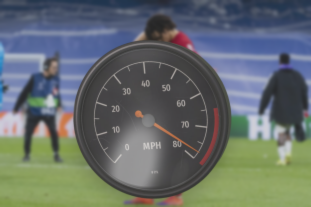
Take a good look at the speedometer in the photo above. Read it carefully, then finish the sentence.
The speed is 77.5 mph
